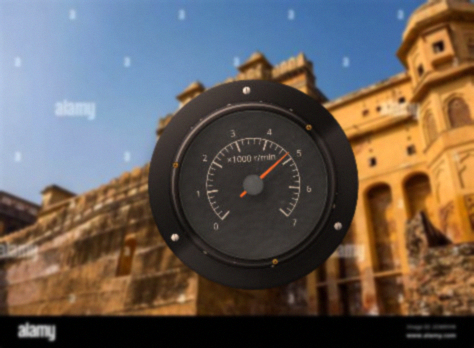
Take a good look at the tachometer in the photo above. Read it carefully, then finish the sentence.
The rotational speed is 4800 rpm
